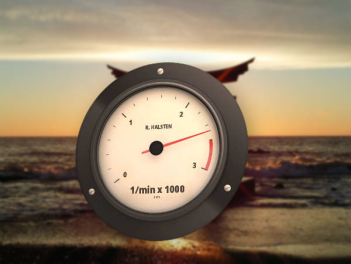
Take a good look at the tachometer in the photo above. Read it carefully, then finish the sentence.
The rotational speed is 2500 rpm
